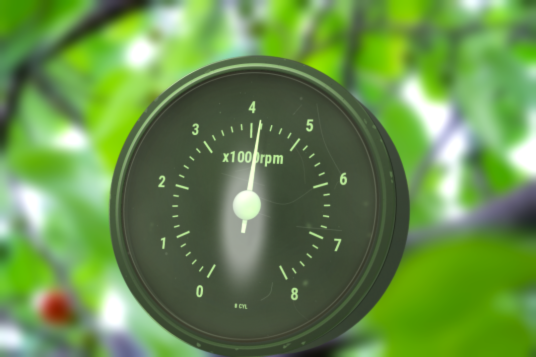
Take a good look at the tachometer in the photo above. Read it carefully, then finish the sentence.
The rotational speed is 4200 rpm
